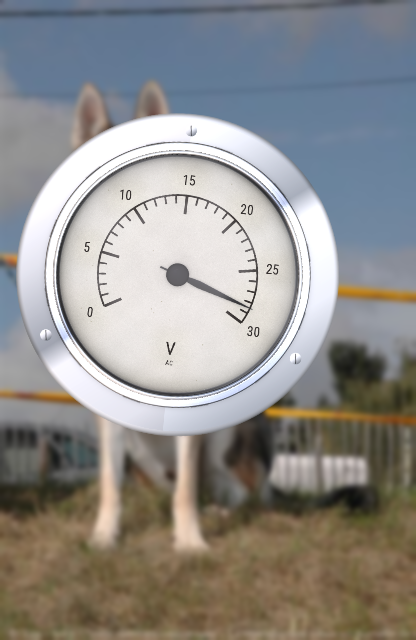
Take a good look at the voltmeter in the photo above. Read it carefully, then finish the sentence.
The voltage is 28.5 V
